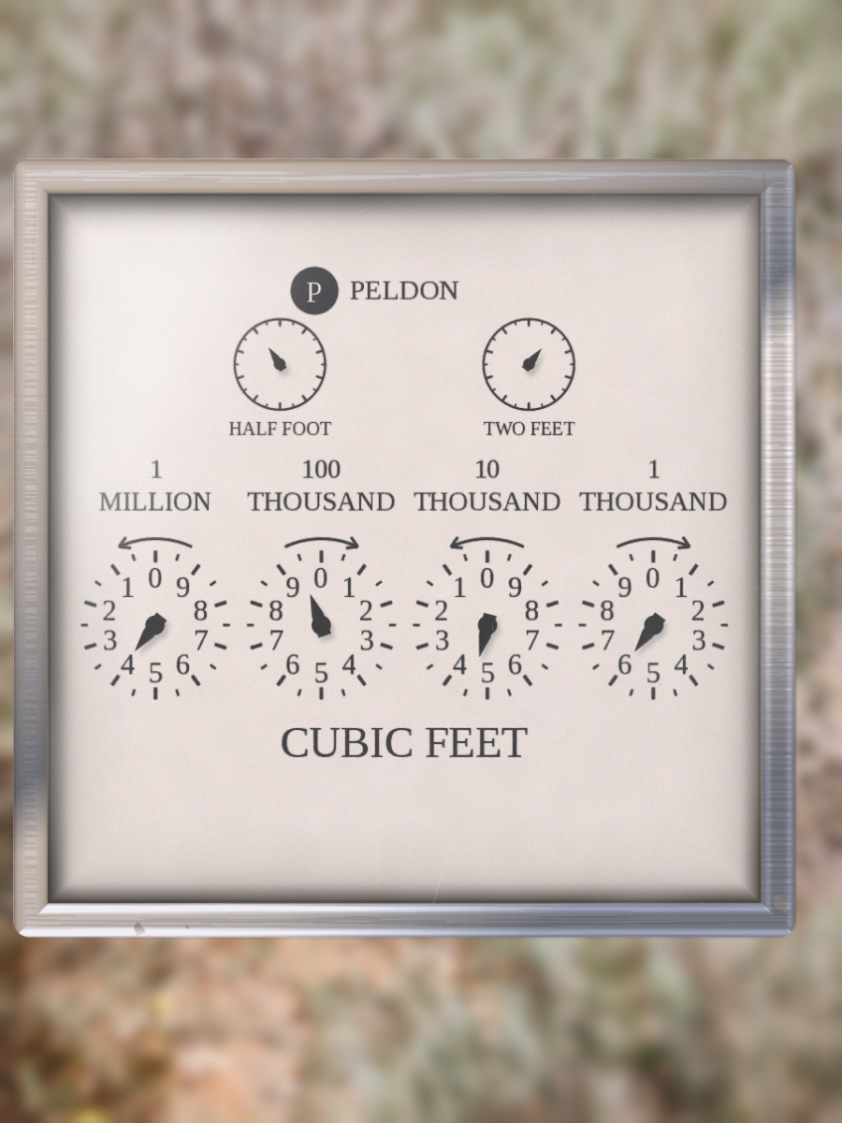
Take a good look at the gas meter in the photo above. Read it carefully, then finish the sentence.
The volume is 394600 ft³
